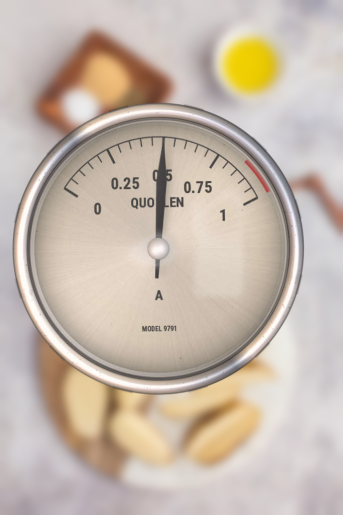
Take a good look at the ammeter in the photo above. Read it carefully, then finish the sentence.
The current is 0.5 A
